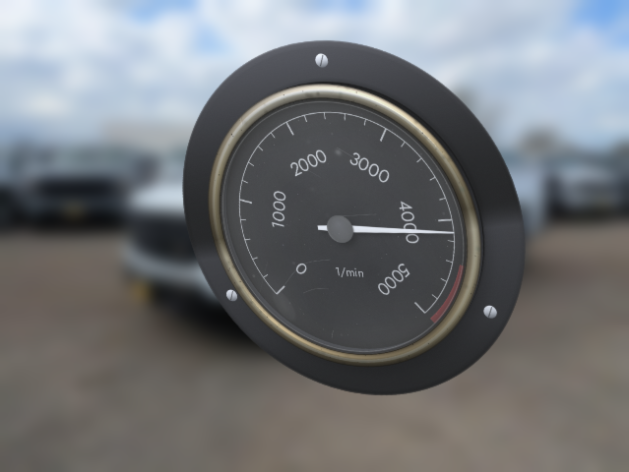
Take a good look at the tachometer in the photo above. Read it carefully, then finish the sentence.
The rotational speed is 4100 rpm
